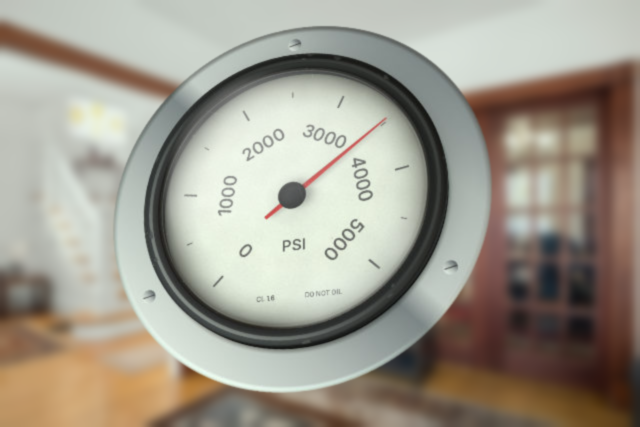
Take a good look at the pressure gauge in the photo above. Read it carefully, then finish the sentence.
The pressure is 3500 psi
